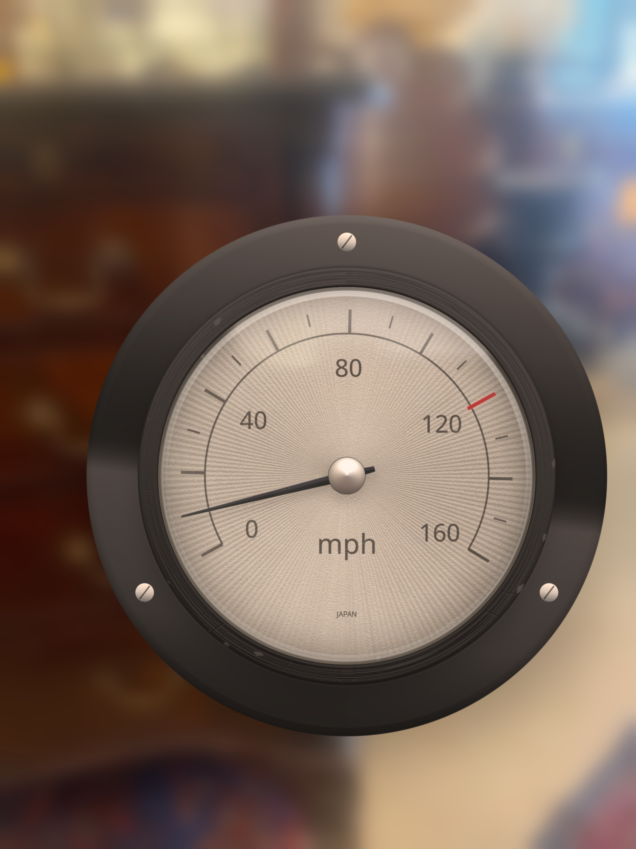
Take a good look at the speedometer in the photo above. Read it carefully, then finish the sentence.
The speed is 10 mph
